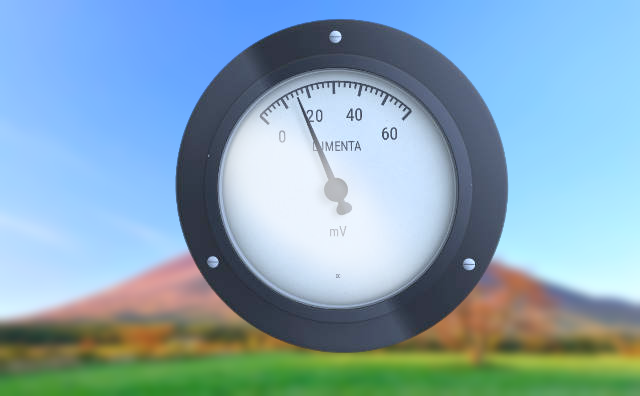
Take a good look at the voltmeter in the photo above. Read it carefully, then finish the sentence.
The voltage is 16 mV
